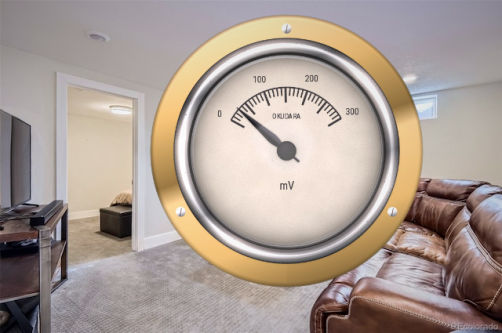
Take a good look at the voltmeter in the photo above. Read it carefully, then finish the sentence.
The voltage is 30 mV
